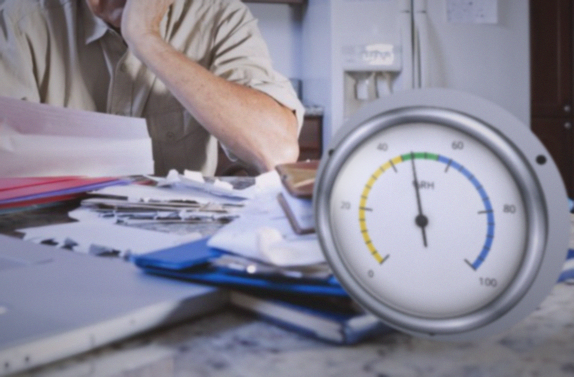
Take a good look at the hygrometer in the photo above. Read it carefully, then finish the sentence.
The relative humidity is 48 %
